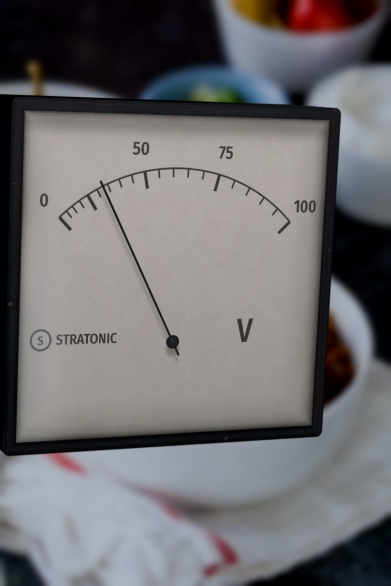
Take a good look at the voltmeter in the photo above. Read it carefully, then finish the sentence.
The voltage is 32.5 V
